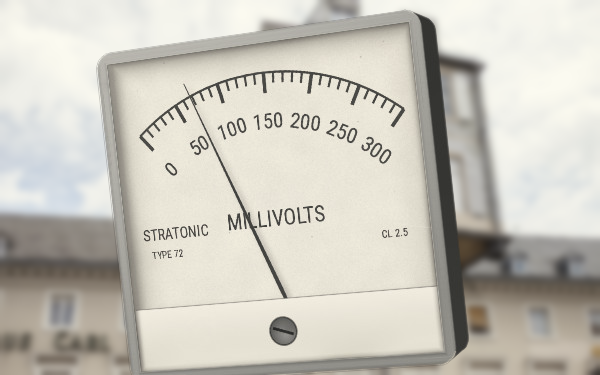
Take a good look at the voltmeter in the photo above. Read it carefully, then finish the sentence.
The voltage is 70 mV
